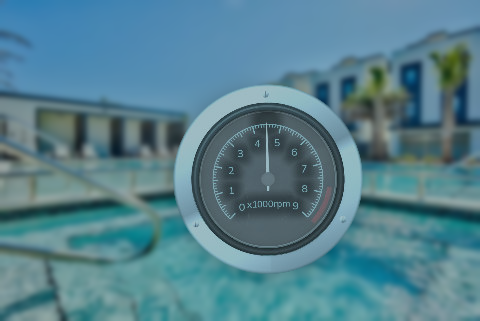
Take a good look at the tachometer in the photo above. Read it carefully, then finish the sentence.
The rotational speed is 4500 rpm
